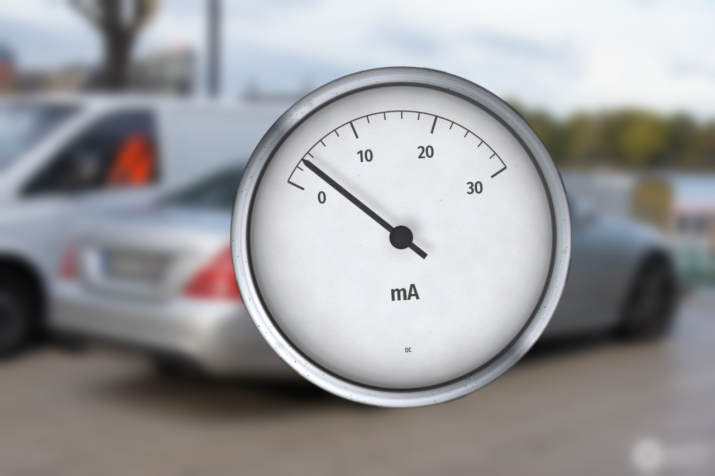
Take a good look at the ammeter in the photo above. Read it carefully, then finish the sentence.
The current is 3 mA
